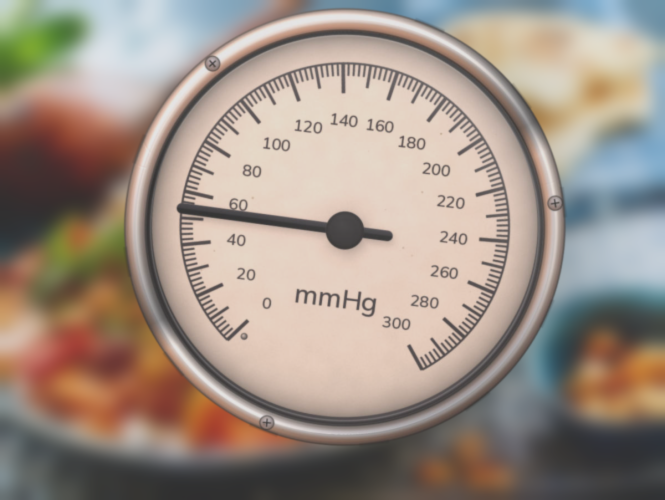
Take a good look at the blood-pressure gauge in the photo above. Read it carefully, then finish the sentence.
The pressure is 54 mmHg
